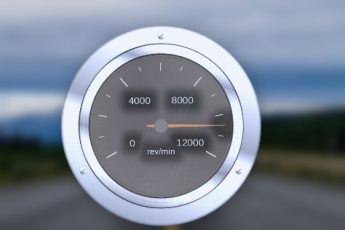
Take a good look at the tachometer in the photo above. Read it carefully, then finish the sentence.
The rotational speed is 10500 rpm
